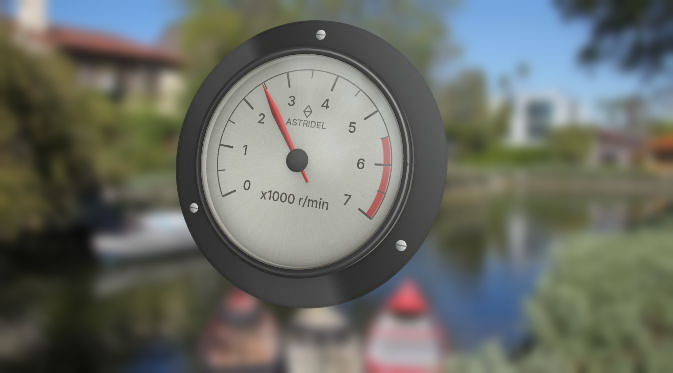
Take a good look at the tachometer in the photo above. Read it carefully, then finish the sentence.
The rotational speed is 2500 rpm
